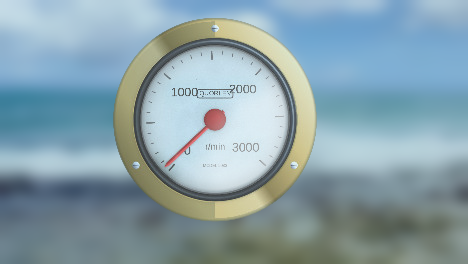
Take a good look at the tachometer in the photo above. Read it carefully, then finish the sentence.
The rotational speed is 50 rpm
